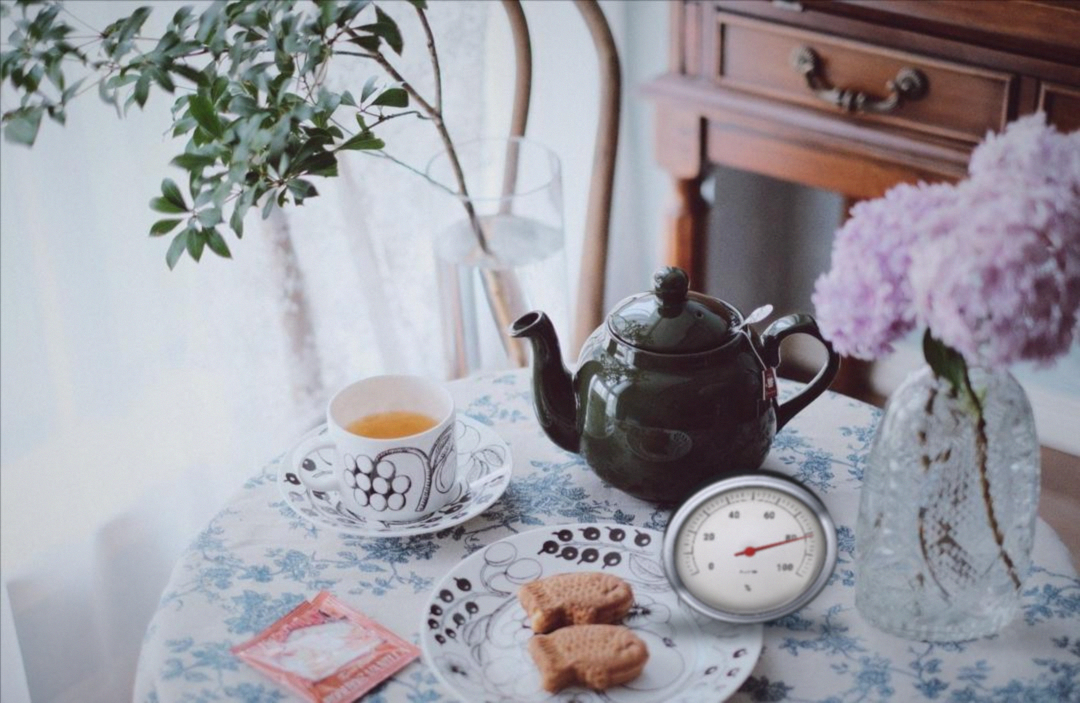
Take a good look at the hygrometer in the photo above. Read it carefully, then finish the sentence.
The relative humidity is 80 %
